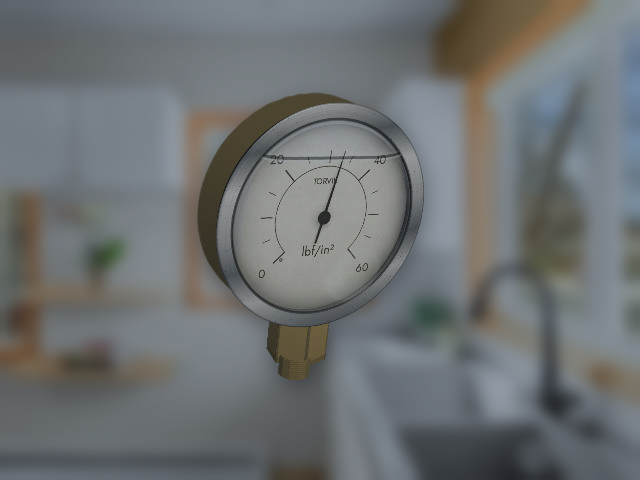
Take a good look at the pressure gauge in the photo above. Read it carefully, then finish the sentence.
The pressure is 32.5 psi
